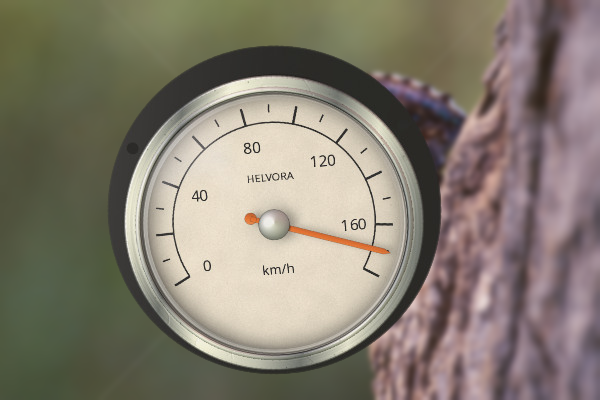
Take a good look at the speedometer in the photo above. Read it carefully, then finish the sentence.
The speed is 170 km/h
